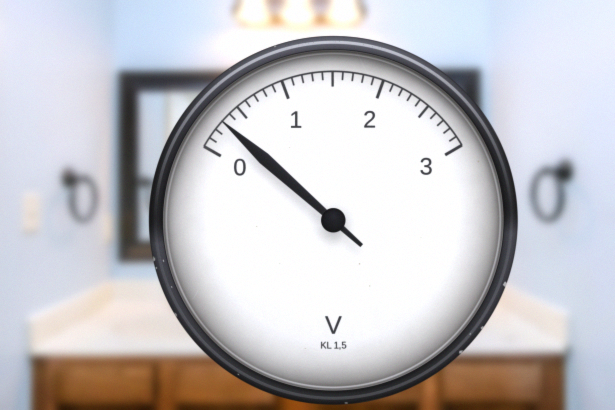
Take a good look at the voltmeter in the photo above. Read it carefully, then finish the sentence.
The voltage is 0.3 V
